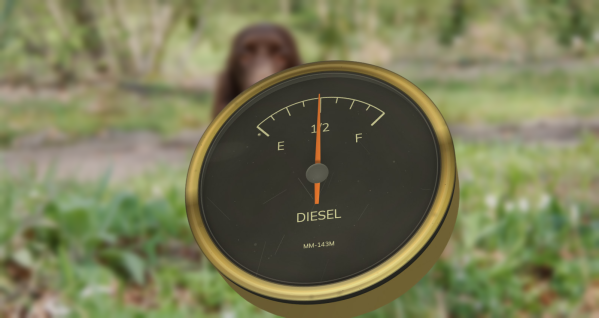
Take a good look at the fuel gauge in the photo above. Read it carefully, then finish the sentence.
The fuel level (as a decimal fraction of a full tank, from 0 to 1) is 0.5
